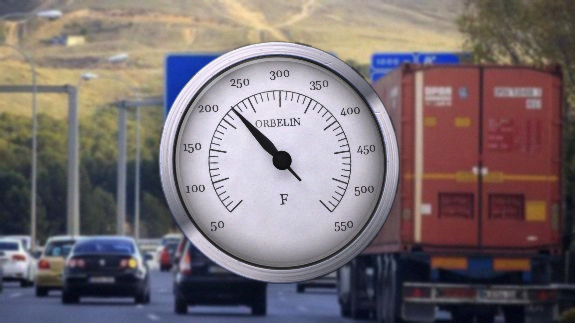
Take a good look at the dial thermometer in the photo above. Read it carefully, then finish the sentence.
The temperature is 220 °F
